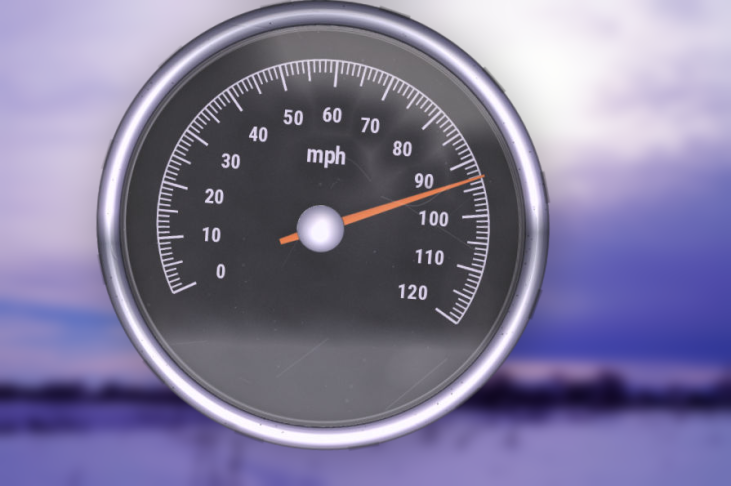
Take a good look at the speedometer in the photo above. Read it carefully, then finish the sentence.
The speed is 93 mph
